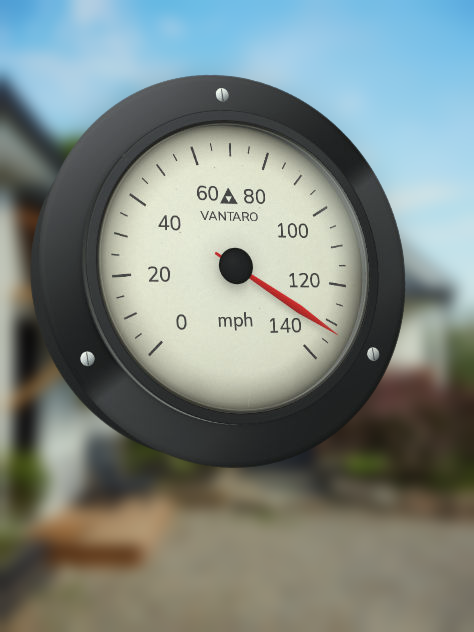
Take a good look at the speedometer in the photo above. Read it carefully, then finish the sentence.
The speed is 132.5 mph
